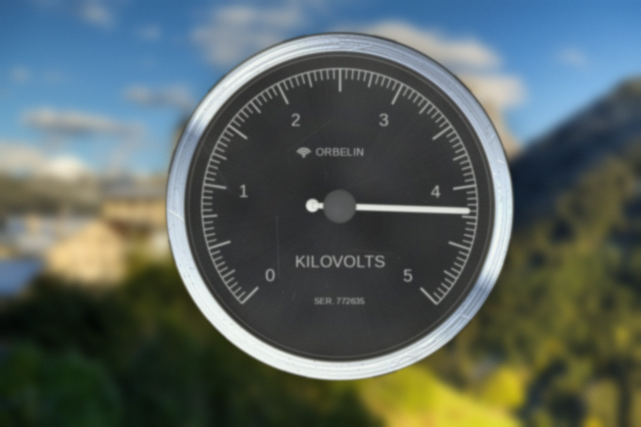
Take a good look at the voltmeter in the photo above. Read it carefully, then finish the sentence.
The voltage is 4.2 kV
